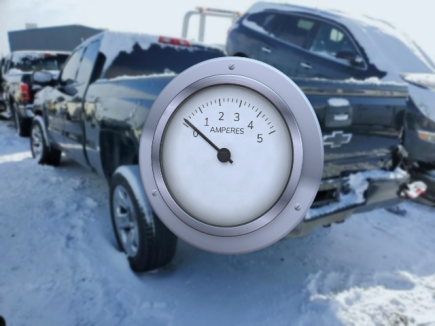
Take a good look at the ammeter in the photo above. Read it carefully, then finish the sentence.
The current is 0.2 A
